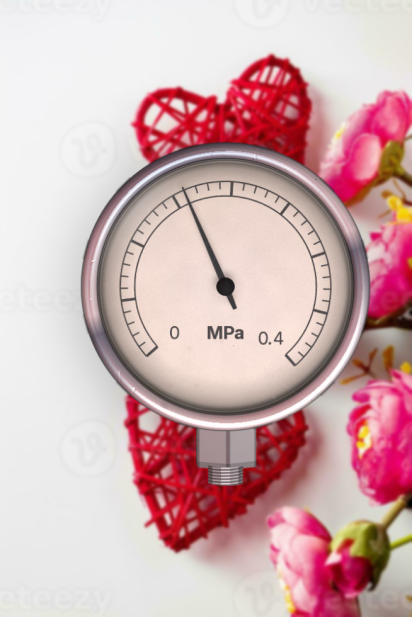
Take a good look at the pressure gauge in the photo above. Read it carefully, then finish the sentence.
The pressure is 0.16 MPa
